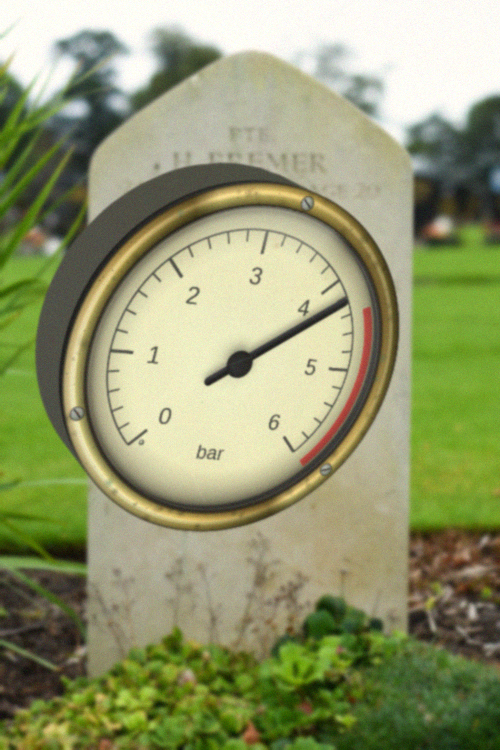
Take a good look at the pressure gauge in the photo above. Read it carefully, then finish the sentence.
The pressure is 4.2 bar
